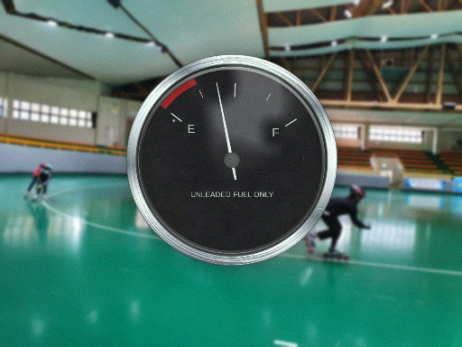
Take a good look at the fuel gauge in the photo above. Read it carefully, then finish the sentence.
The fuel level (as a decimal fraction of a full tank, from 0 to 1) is 0.375
